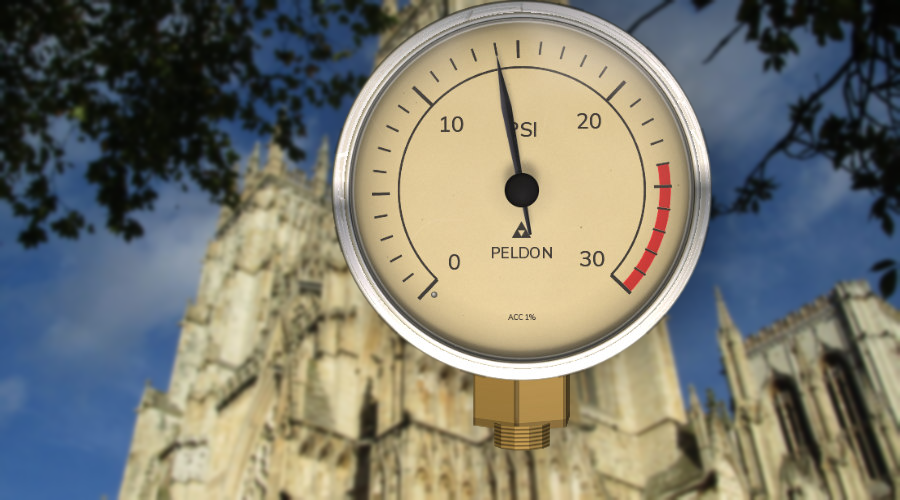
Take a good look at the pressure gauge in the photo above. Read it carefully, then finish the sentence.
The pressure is 14 psi
